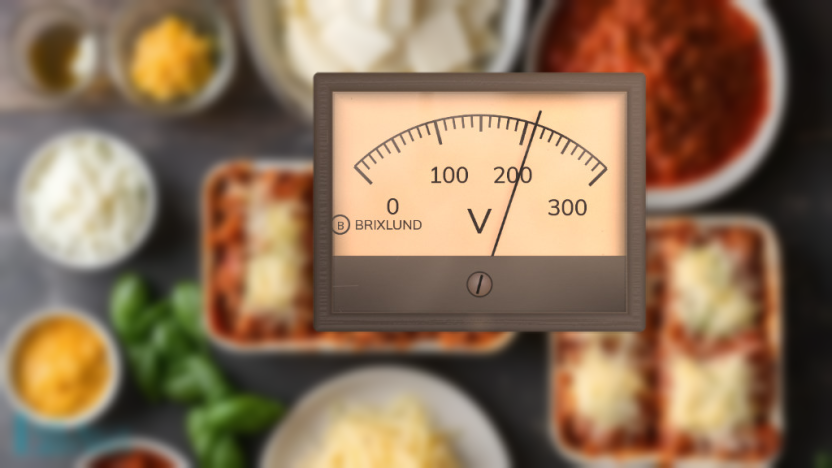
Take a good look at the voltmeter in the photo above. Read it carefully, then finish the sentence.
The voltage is 210 V
